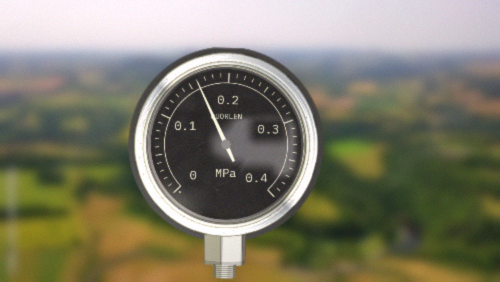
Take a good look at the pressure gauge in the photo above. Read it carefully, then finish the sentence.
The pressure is 0.16 MPa
